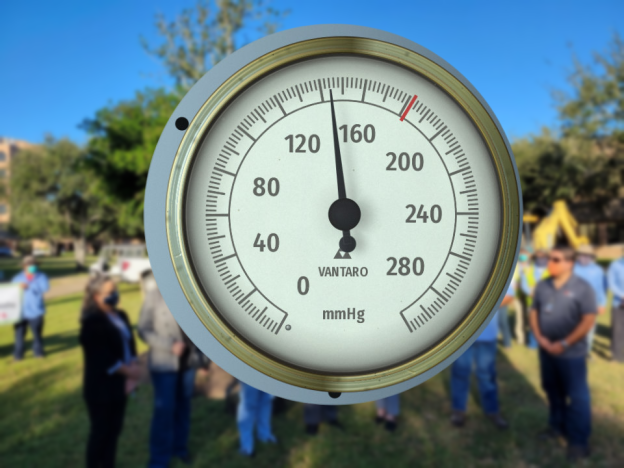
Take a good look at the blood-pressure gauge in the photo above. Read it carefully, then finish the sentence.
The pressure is 144 mmHg
